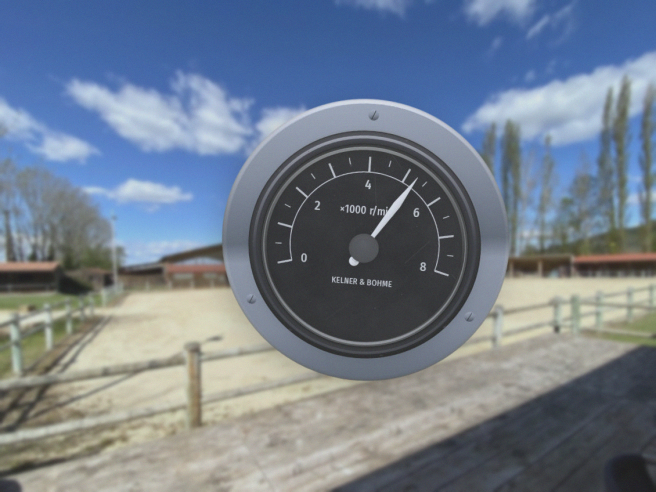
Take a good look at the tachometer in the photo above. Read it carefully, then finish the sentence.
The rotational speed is 5250 rpm
